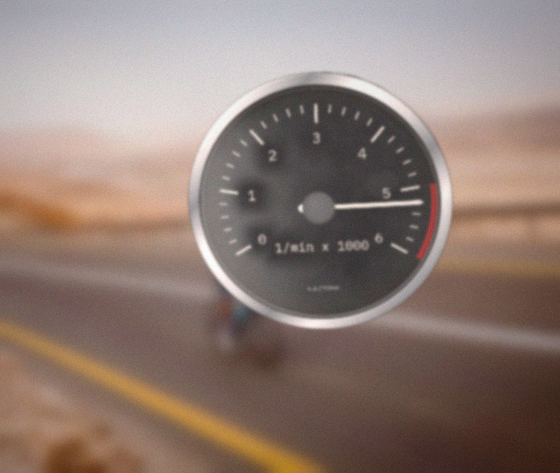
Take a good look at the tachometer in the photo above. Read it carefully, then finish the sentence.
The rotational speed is 5200 rpm
